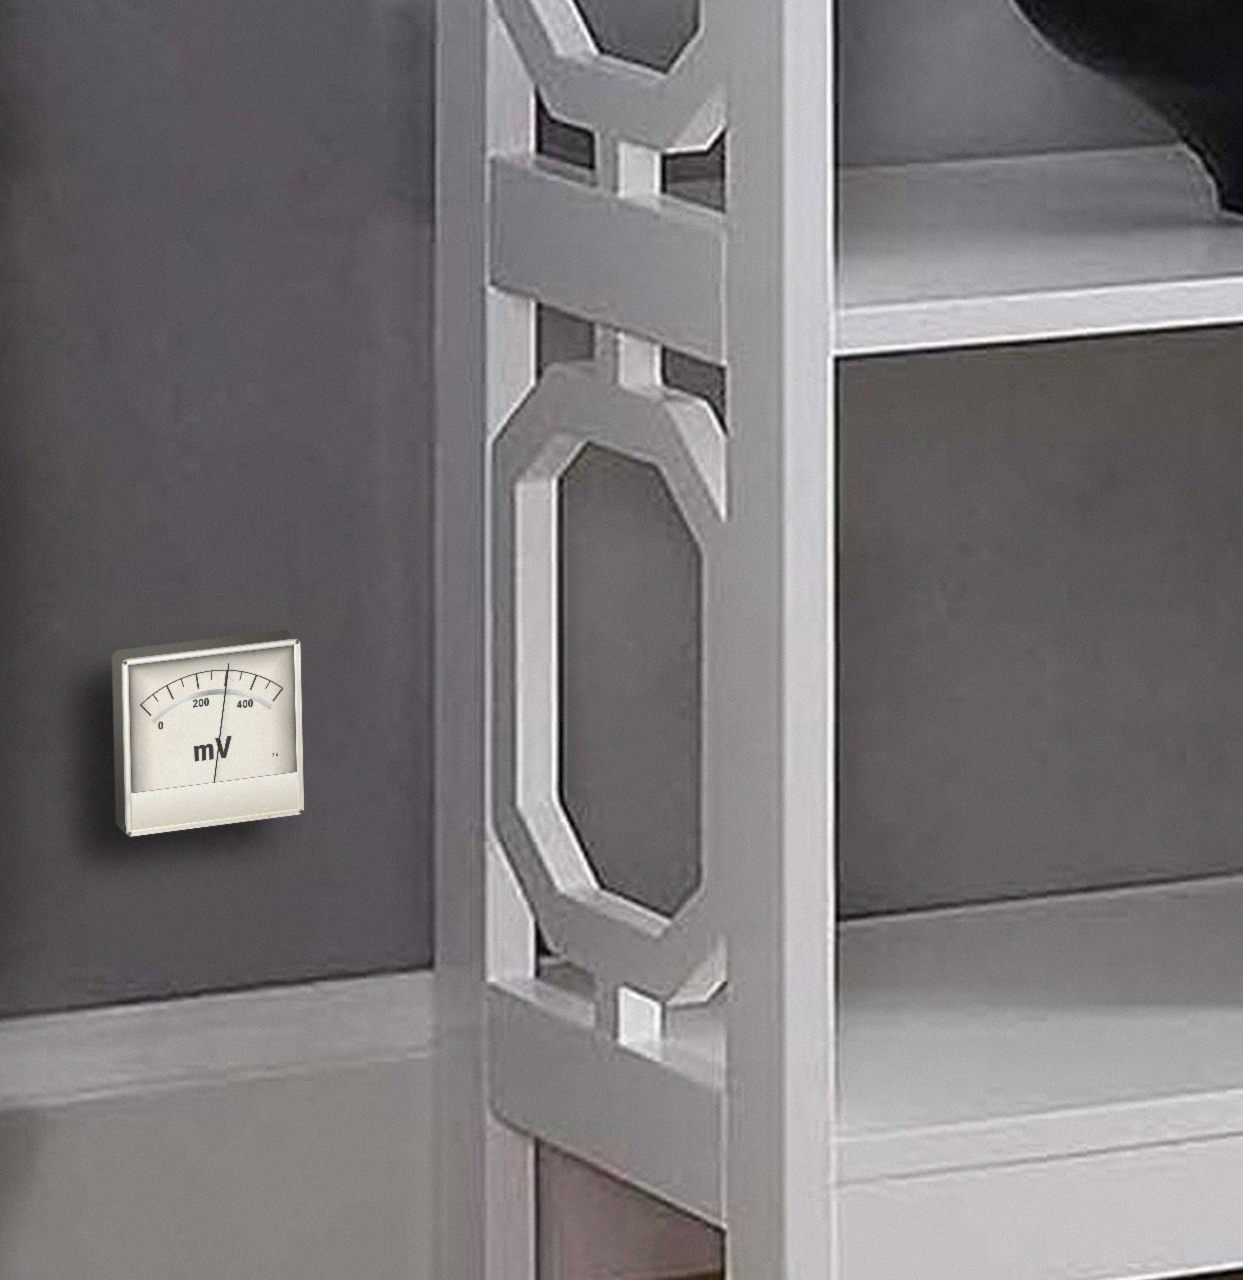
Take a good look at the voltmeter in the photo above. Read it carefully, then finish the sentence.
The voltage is 300 mV
